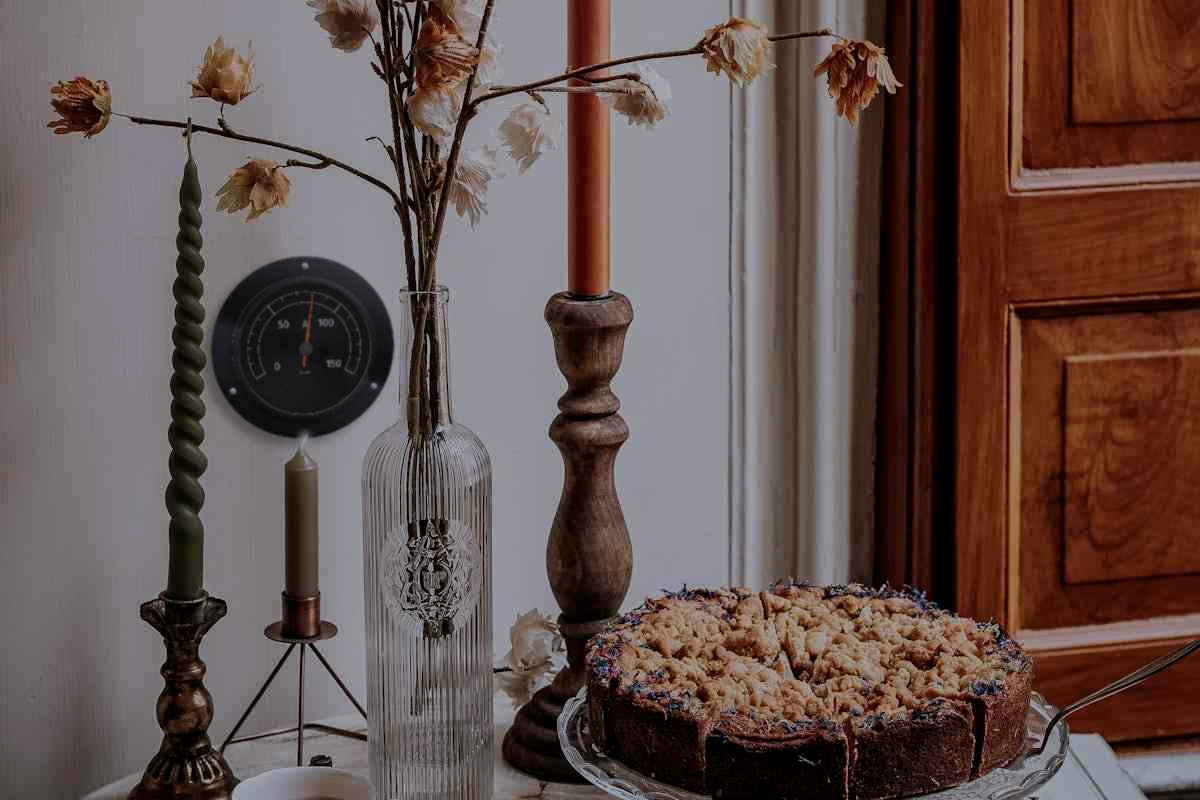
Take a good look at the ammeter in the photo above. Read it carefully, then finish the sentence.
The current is 80 A
